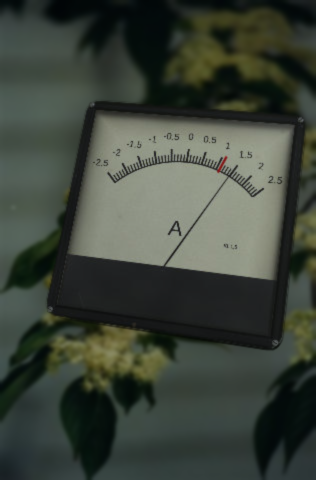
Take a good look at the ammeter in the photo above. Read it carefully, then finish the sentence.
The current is 1.5 A
